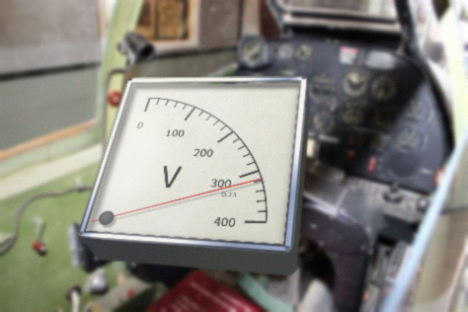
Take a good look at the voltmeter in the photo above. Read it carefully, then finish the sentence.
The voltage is 320 V
